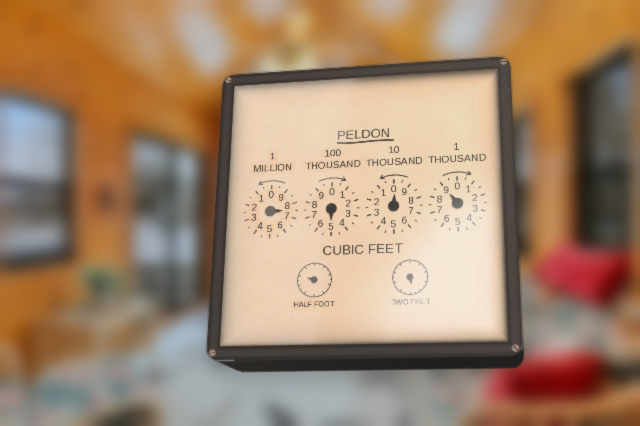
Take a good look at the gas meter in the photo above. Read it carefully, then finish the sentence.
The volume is 749900 ft³
